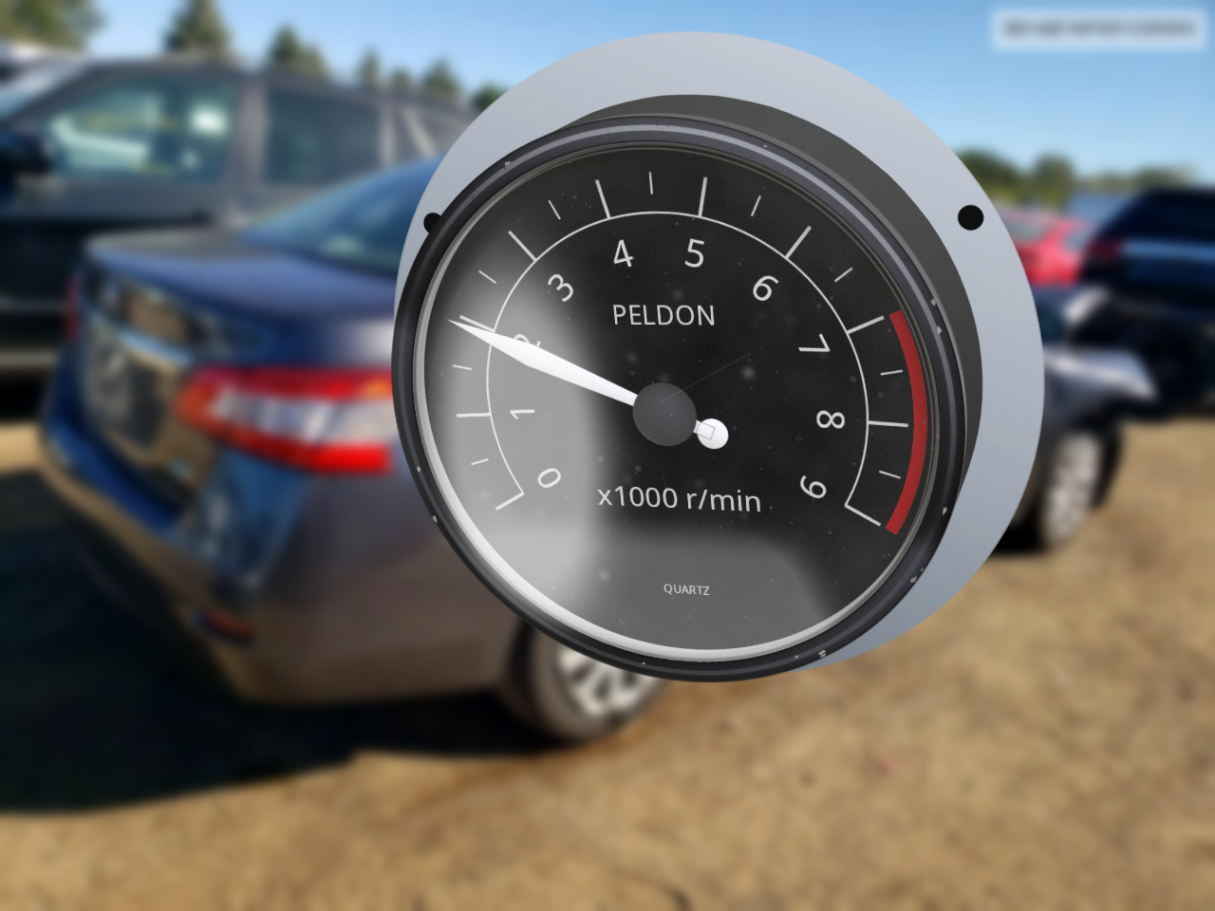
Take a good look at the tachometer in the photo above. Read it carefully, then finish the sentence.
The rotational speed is 2000 rpm
